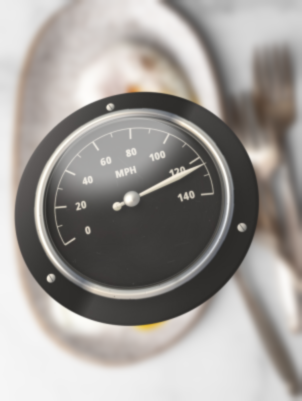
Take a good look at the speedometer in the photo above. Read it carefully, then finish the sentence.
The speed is 125 mph
